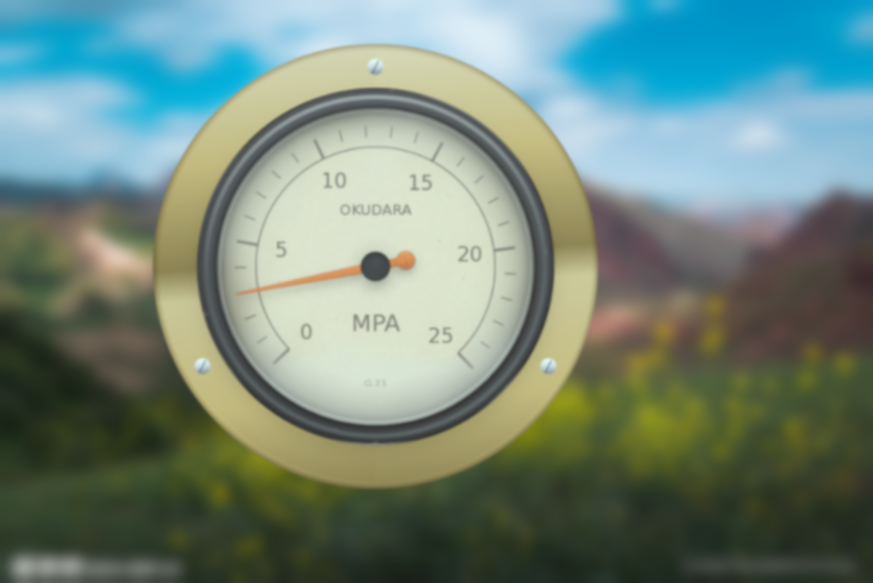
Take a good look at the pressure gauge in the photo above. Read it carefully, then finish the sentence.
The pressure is 3 MPa
